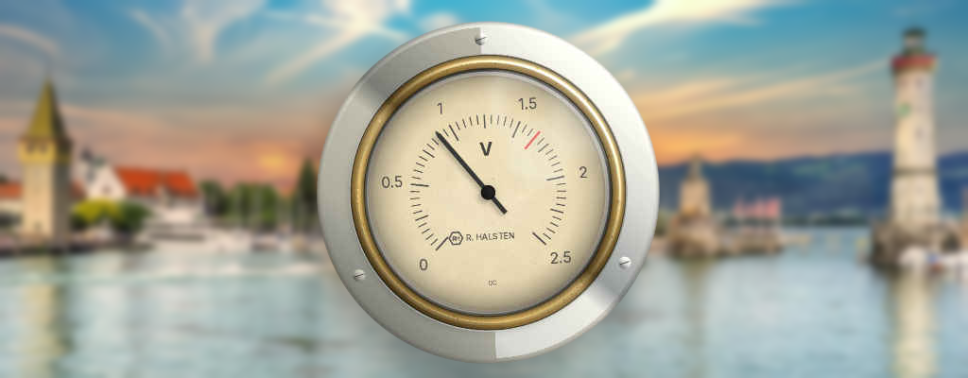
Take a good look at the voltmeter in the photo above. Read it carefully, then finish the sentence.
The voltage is 0.9 V
